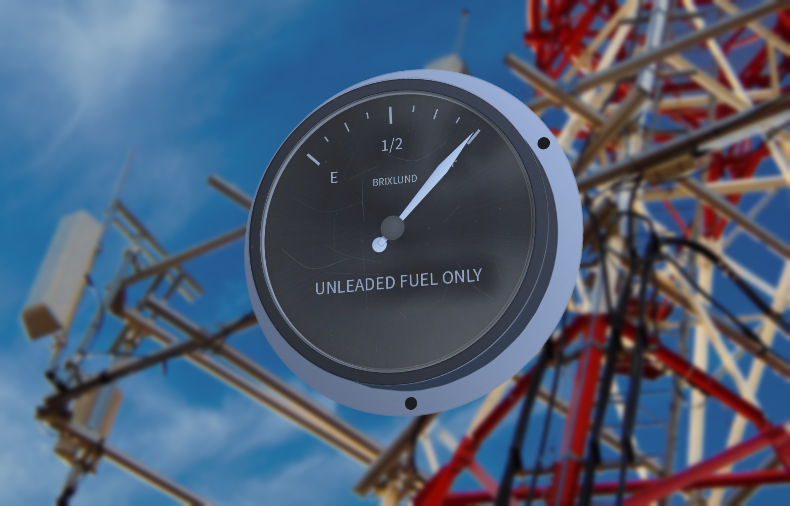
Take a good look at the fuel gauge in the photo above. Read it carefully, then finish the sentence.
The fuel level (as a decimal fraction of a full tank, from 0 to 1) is 1
